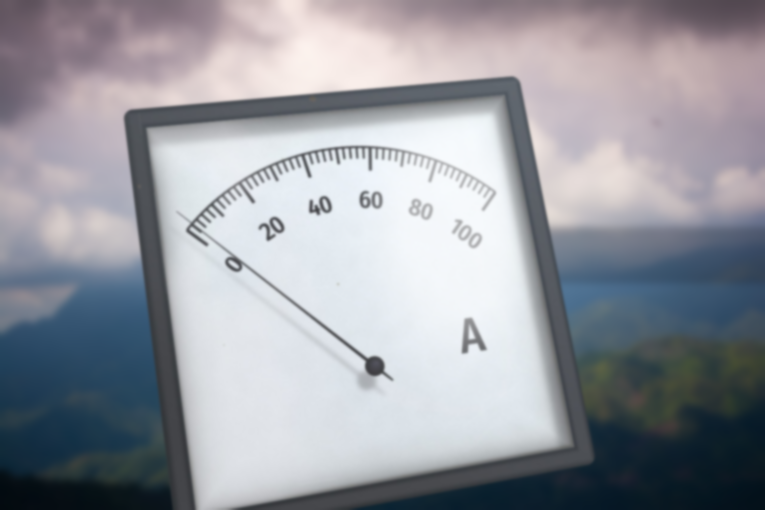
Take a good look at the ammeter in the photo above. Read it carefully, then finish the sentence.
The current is 2 A
